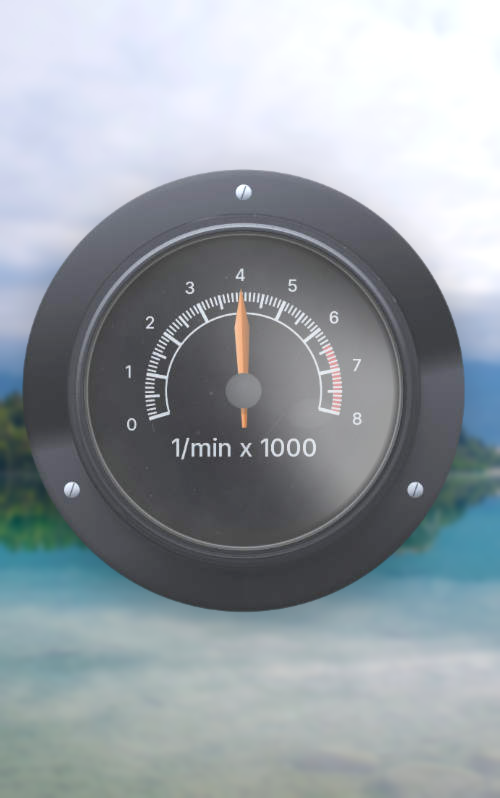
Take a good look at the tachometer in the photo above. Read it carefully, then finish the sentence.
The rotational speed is 4000 rpm
